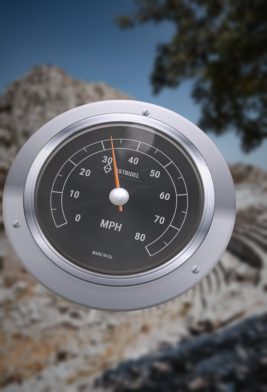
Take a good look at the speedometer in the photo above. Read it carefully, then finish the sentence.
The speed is 32.5 mph
